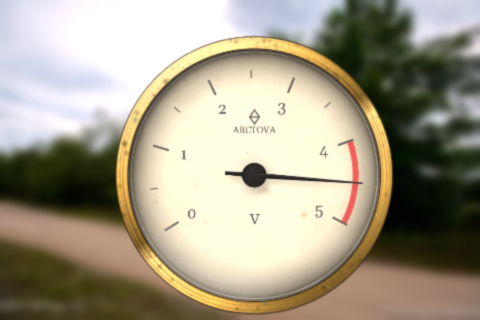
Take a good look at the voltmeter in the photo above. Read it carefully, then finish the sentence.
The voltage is 4.5 V
